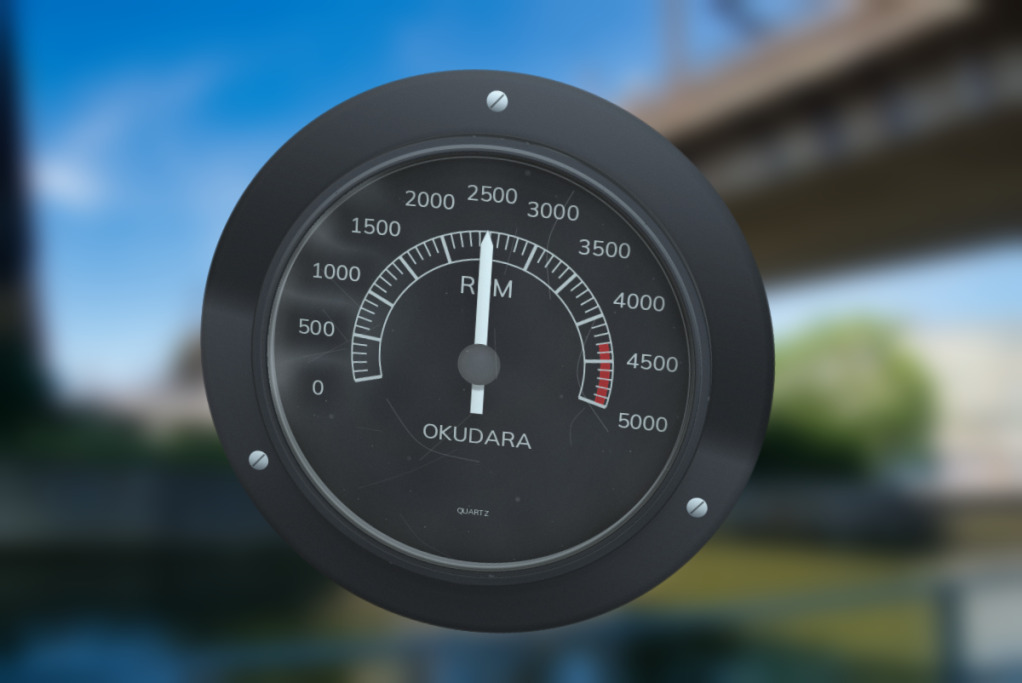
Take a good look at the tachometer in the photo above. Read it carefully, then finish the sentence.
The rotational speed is 2500 rpm
